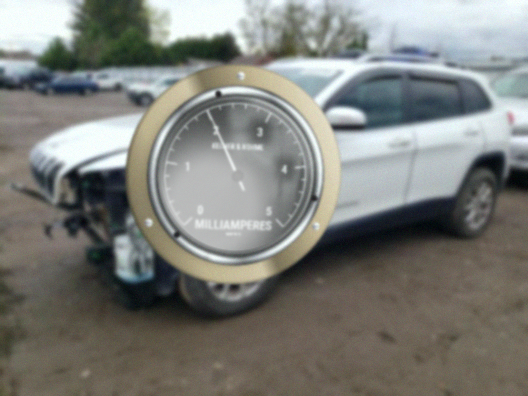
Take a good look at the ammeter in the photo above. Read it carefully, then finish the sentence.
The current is 2 mA
